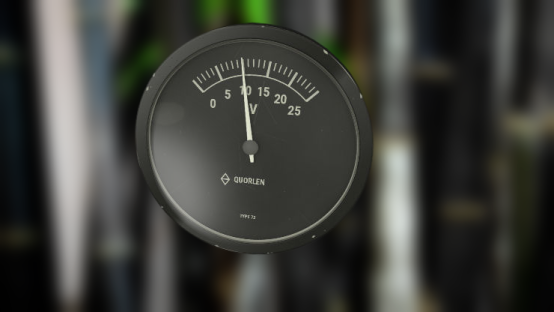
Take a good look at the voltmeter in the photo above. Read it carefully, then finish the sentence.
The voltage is 10 V
